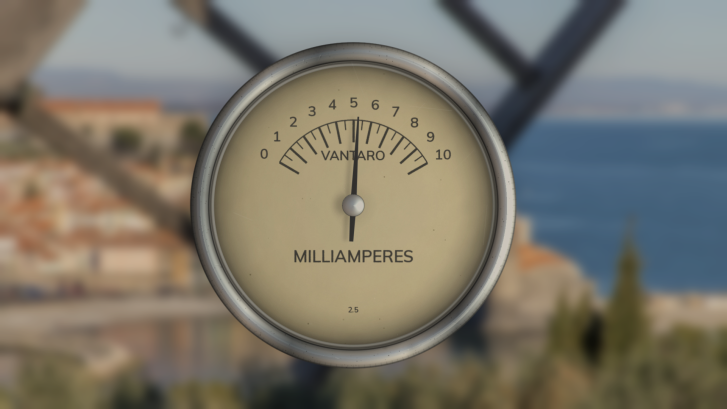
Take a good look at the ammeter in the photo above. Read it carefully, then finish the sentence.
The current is 5.25 mA
